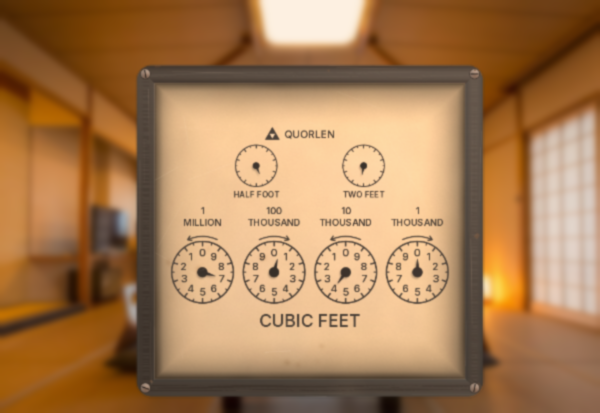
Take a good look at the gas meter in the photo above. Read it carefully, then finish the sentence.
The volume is 704000 ft³
